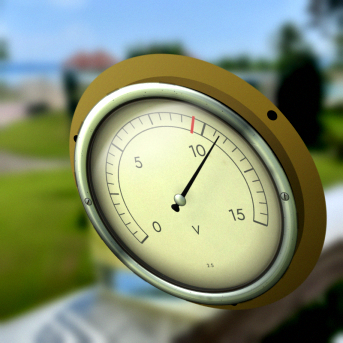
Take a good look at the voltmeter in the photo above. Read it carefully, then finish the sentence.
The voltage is 10.75 V
